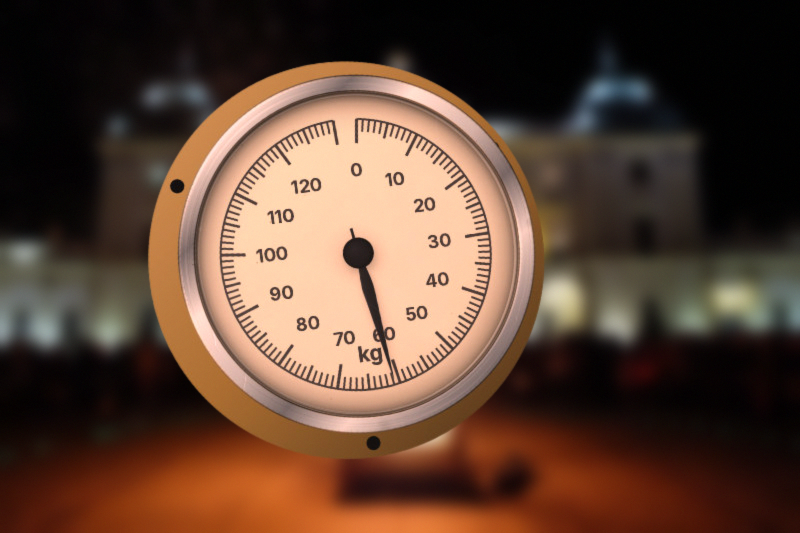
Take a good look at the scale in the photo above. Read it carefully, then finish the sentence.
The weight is 61 kg
